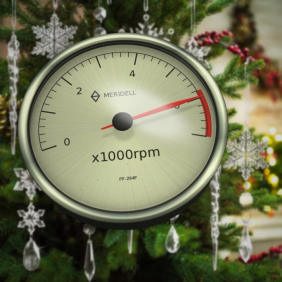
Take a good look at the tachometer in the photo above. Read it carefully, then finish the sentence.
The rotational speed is 6000 rpm
